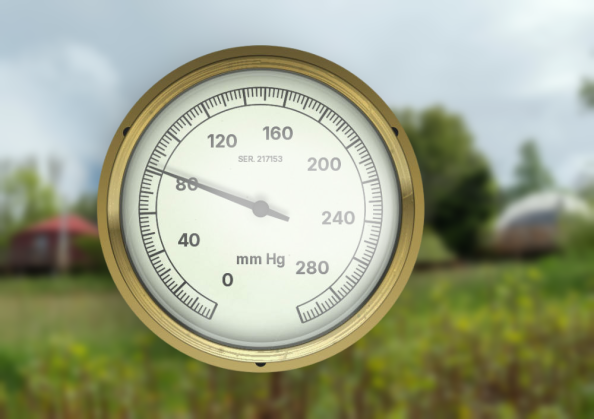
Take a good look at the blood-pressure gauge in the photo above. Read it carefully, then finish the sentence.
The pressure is 82 mmHg
